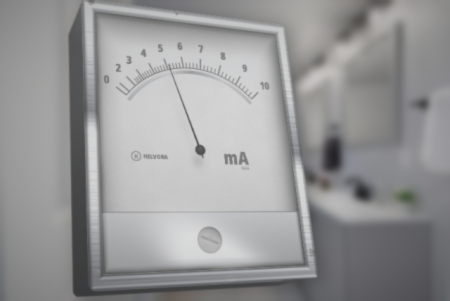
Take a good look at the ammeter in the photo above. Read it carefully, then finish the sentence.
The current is 5 mA
